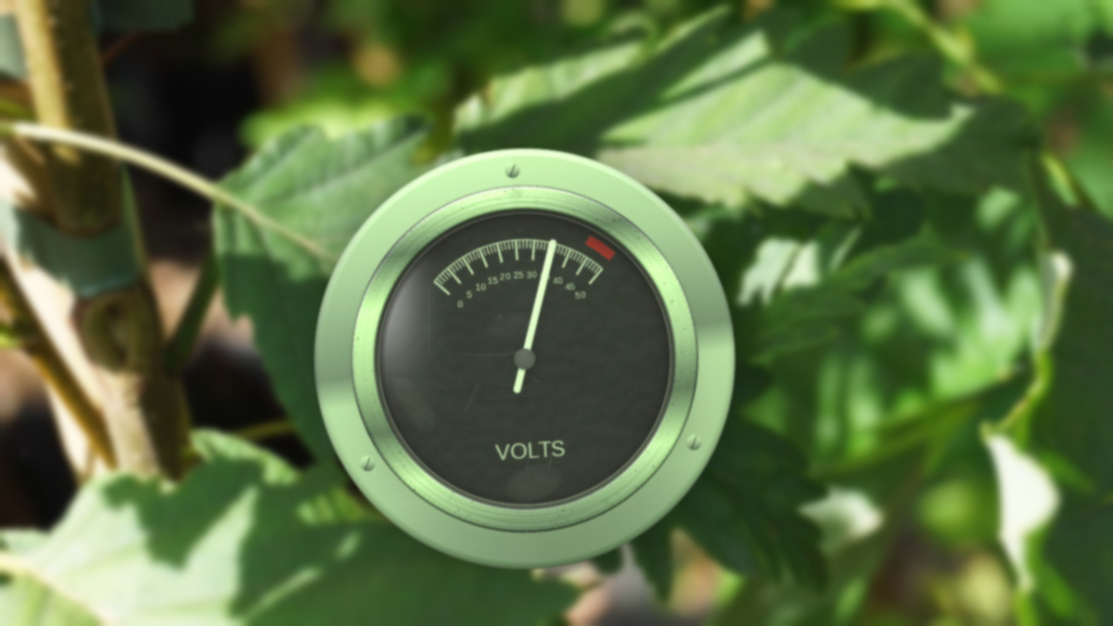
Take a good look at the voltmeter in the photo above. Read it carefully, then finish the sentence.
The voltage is 35 V
